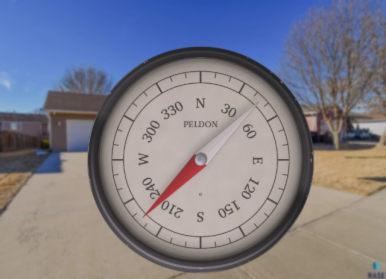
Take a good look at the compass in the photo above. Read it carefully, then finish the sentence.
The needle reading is 225 °
